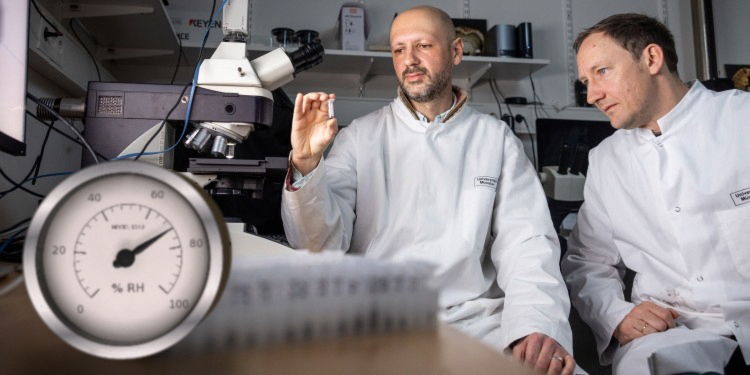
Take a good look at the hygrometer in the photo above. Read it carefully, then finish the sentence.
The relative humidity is 72 %
